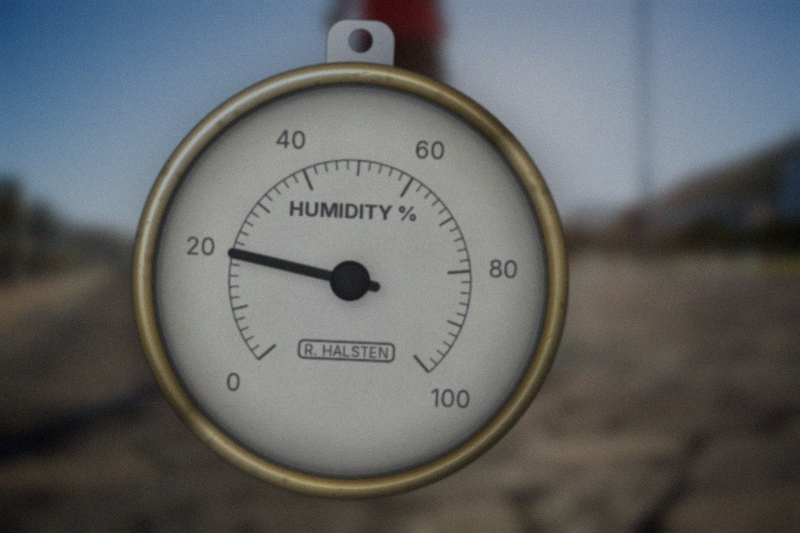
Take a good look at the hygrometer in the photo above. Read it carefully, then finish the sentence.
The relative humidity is 20 %
